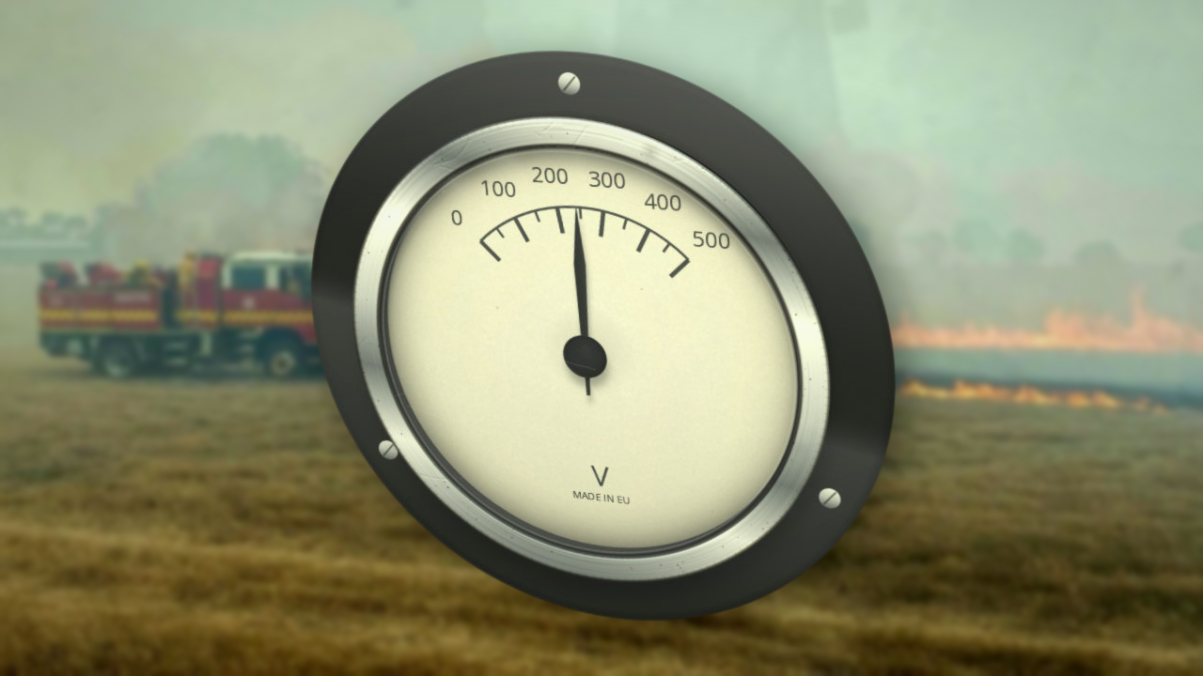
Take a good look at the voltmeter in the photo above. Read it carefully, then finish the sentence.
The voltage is 250 V
